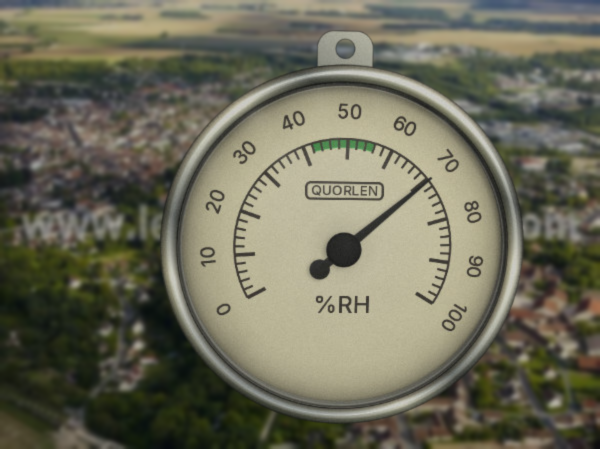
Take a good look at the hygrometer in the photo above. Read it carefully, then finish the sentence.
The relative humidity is 70 %
